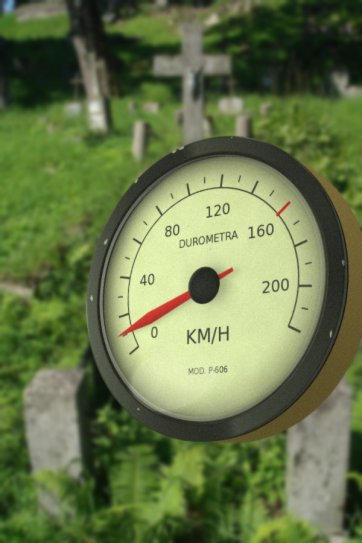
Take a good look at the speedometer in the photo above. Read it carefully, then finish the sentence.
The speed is 10 km/h
